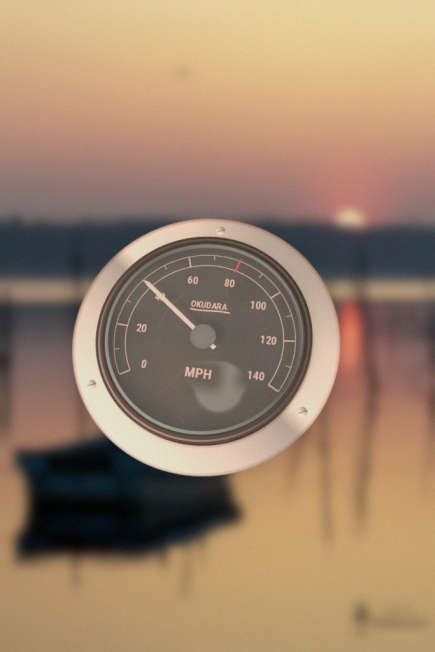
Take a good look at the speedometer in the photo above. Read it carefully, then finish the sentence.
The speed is 40 mph
